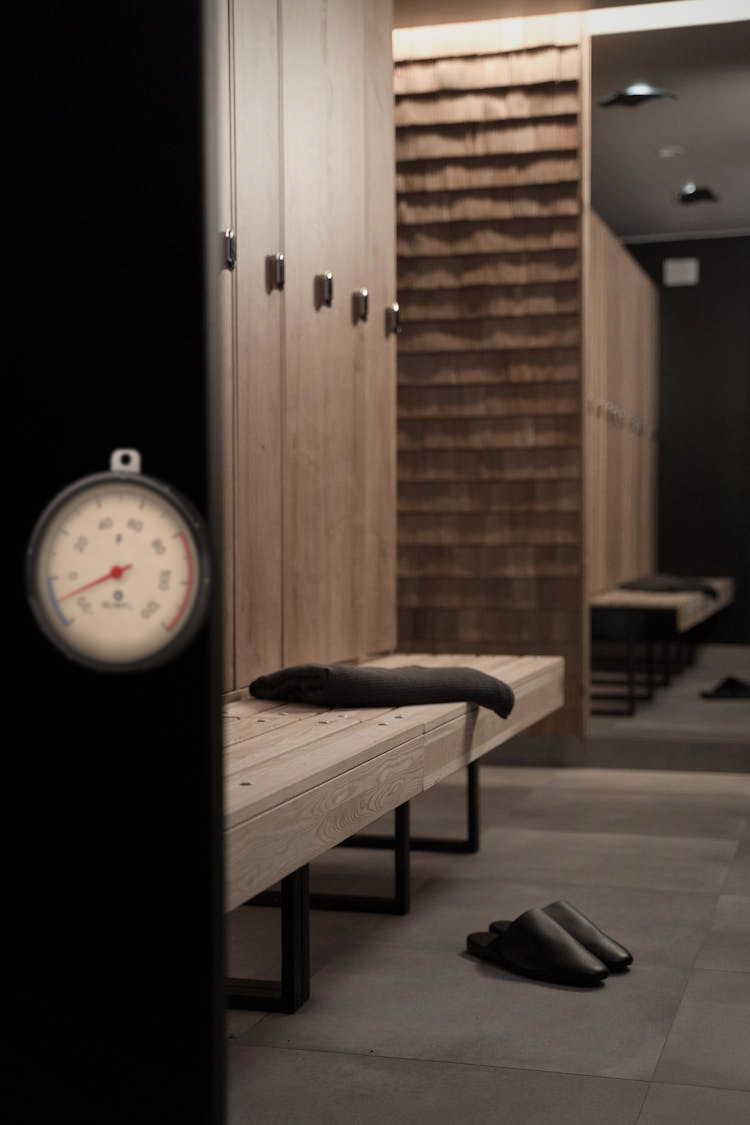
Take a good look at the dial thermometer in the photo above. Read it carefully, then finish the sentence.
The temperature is -10 °F
